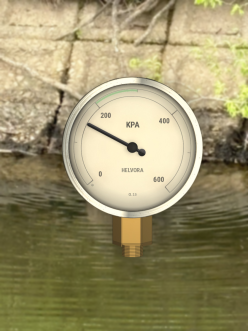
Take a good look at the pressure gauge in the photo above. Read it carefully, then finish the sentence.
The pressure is 150 kPa
